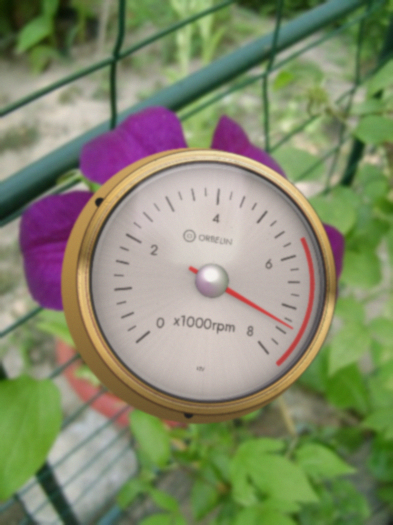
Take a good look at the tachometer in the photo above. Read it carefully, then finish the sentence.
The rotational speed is 7375 rpm
